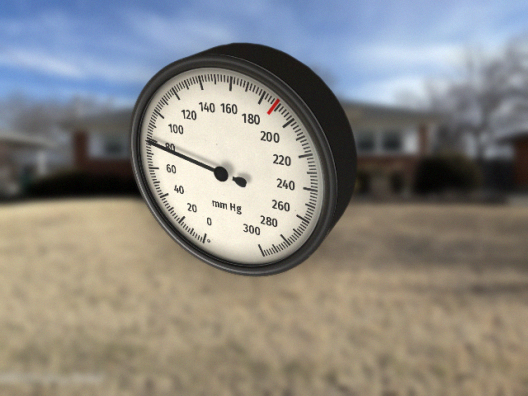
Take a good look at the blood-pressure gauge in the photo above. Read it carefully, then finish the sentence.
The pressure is 80 mmHg
